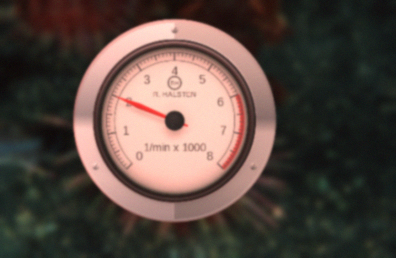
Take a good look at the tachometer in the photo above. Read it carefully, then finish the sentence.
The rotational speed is 2000 rpm
